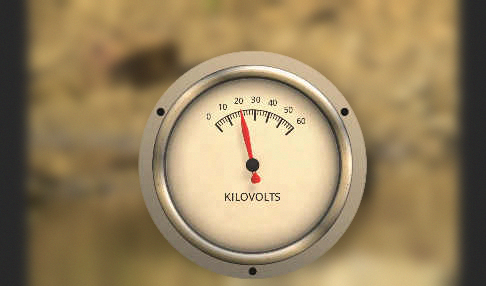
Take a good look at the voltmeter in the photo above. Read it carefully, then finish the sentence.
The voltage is 20 kV
